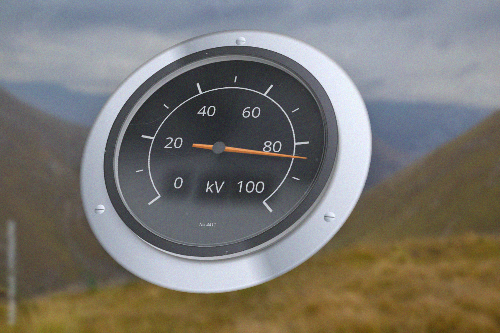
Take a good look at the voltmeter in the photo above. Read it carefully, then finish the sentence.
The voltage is 85 kV
